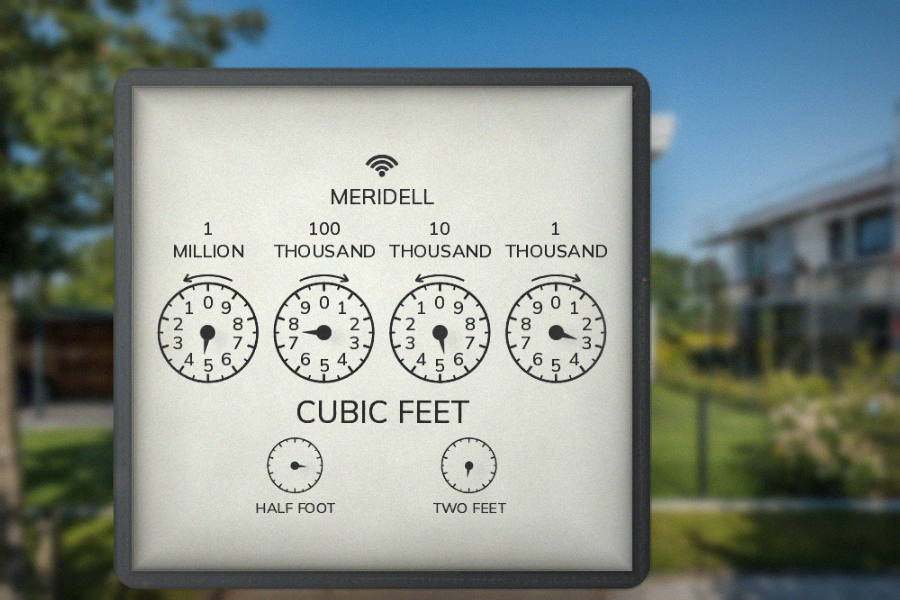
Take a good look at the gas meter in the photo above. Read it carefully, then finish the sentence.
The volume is 475300 ft³
